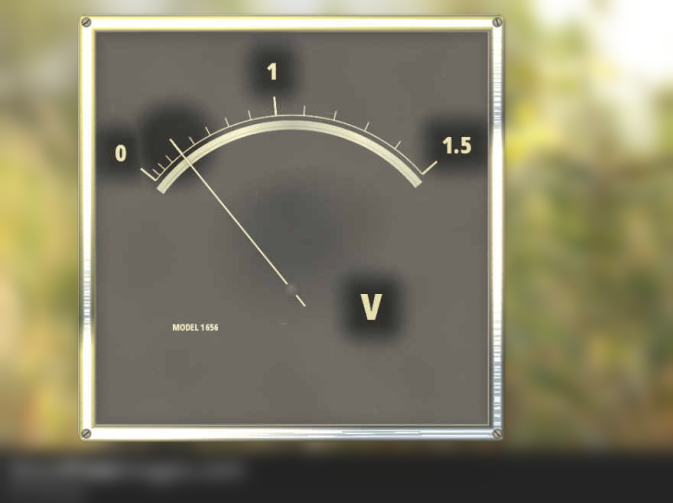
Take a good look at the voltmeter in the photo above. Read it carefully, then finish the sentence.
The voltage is 0.5 V
